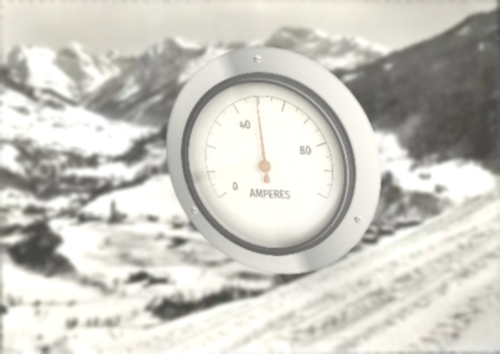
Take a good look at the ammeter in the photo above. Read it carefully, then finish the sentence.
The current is 50 A
